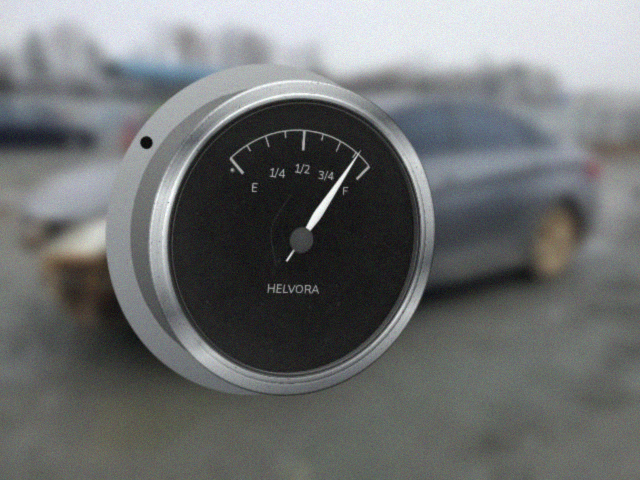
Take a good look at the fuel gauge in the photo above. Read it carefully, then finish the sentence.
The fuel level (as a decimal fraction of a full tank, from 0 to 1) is 0.875
